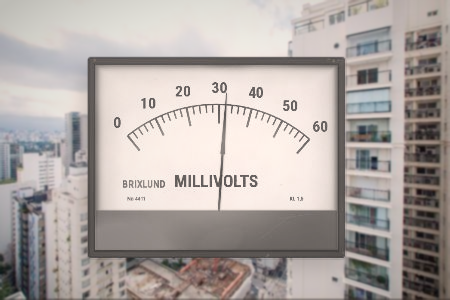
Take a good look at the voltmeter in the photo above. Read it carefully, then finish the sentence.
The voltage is 32 mV
